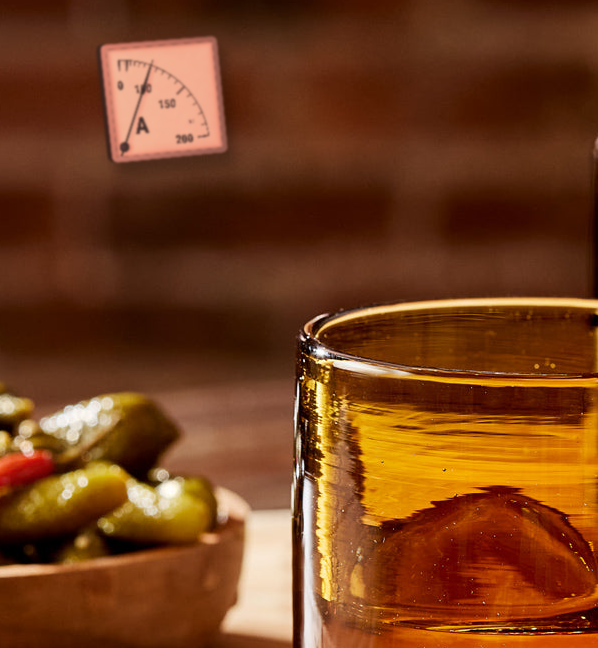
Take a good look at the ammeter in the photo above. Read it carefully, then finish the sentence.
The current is 100 A
